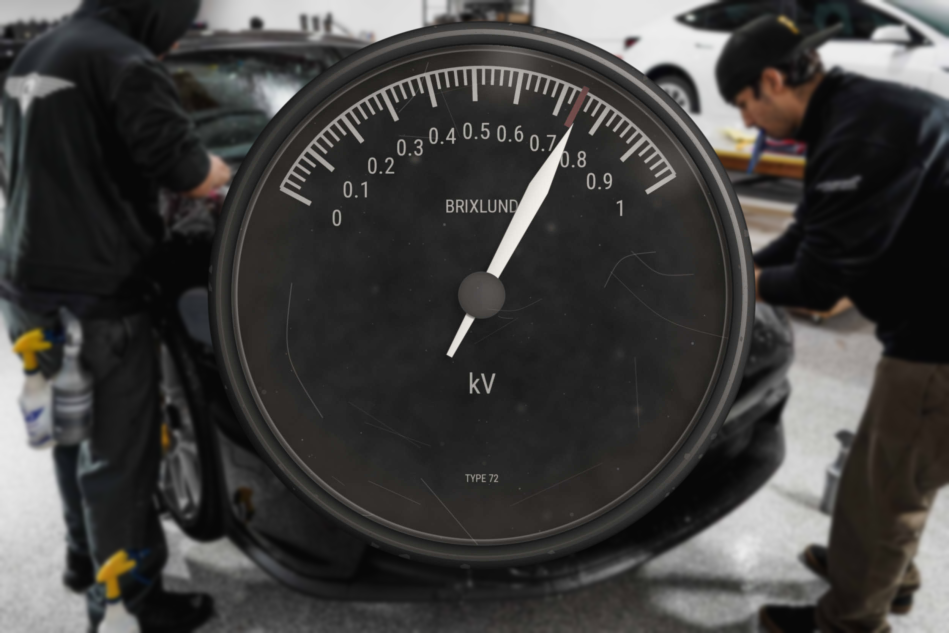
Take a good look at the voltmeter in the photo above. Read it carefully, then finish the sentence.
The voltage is 0.75 kV
